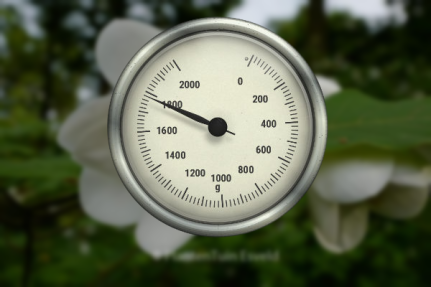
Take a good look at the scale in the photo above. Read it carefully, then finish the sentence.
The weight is 1780 g
